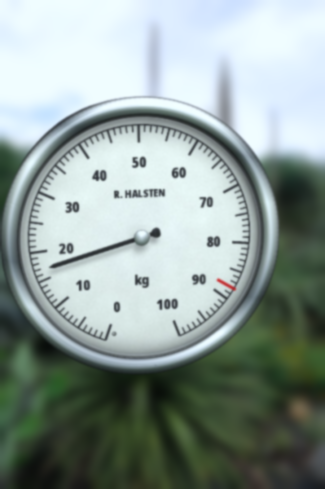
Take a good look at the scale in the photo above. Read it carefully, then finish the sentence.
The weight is 17 kg
